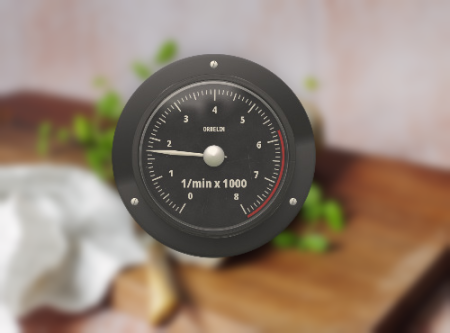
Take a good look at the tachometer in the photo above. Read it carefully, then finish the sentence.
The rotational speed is 1700 rpm
